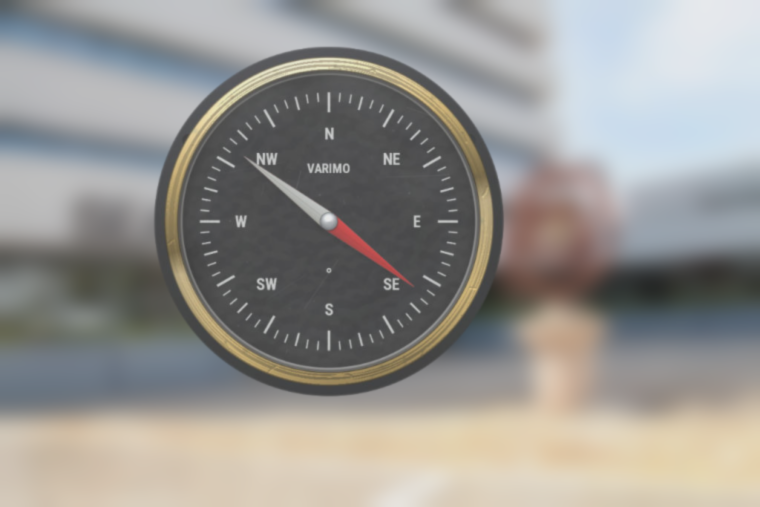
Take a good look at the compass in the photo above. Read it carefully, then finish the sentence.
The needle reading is 127.5 °
